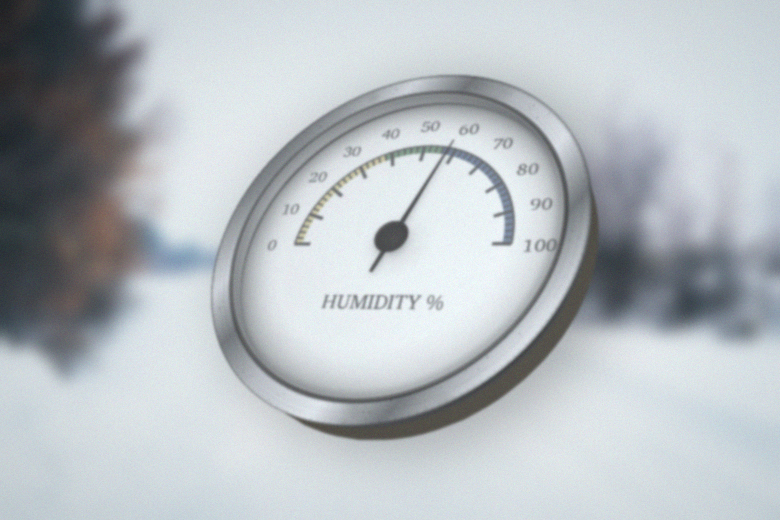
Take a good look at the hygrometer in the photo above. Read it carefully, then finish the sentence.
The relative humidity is 60 %
